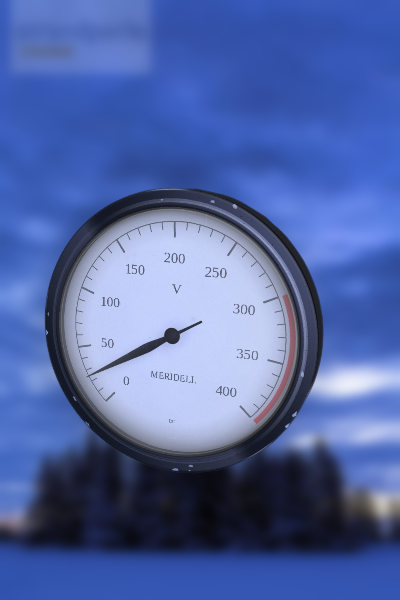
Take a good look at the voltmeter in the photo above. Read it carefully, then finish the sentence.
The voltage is 25 V
